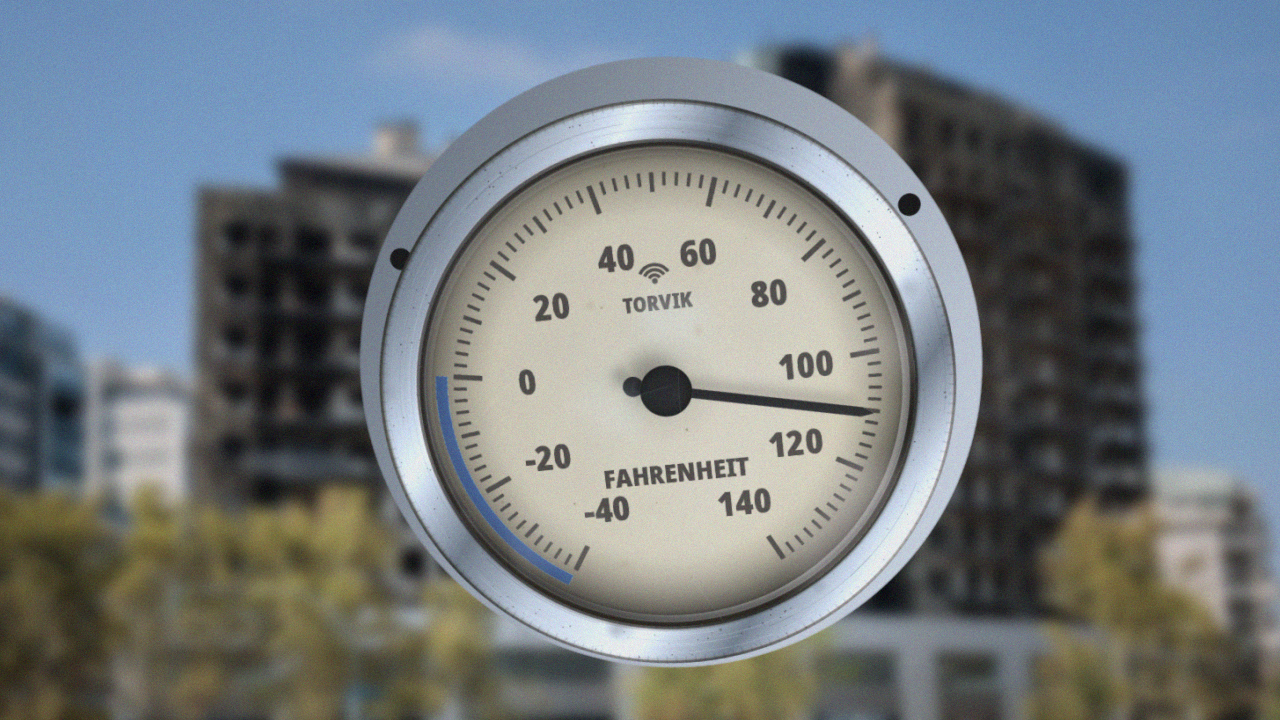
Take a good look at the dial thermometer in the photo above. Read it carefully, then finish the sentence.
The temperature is 110 °F
